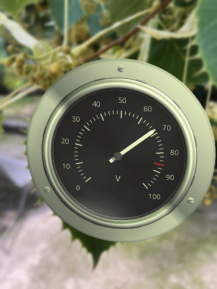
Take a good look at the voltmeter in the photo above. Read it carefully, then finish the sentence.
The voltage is 68 V
